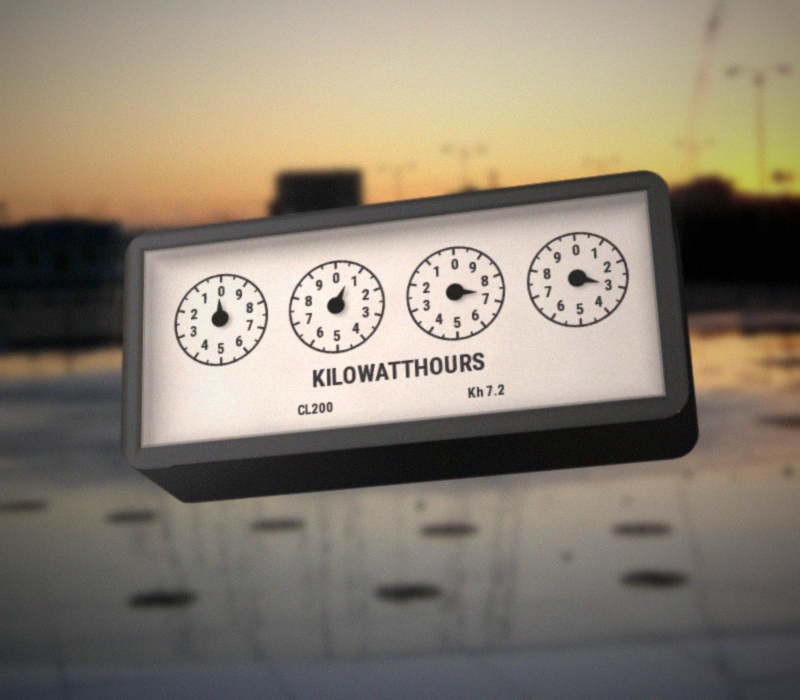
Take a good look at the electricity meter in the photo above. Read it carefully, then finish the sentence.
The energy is 73 kWh
